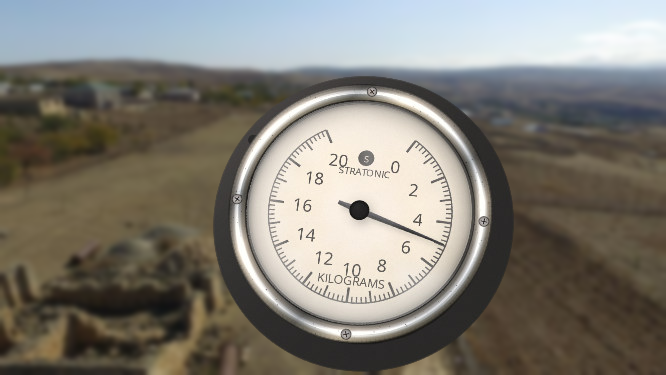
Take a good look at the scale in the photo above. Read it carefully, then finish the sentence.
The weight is 5 kg
